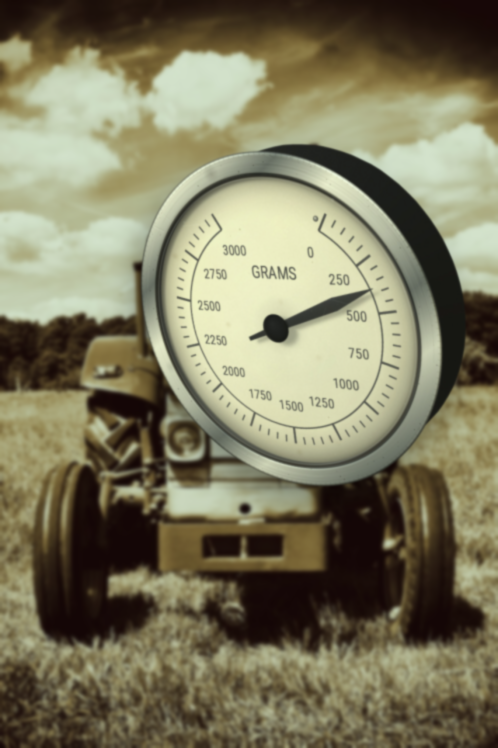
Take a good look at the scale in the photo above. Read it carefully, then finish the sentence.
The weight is 375 g
